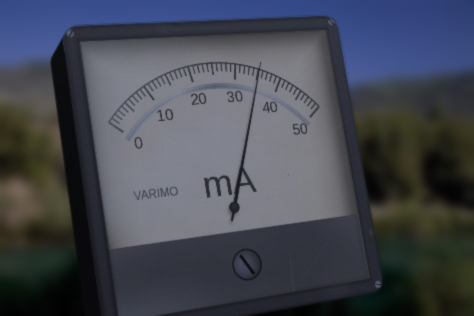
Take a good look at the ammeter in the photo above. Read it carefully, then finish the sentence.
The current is 35 mA
